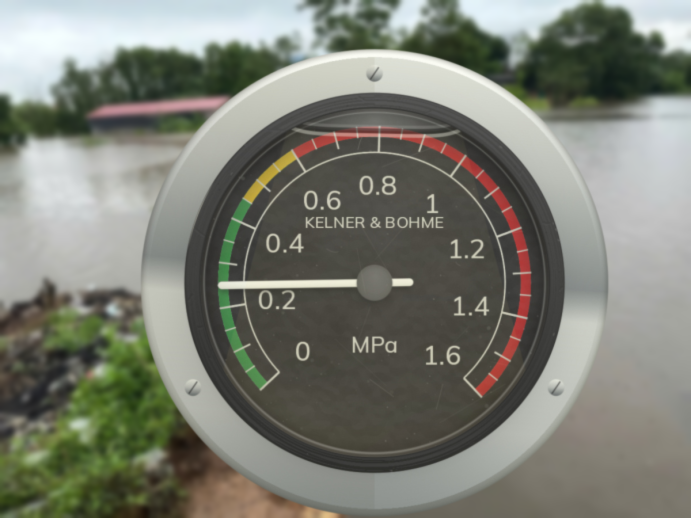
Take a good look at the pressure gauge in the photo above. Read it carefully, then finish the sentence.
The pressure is 0.25 MPa
